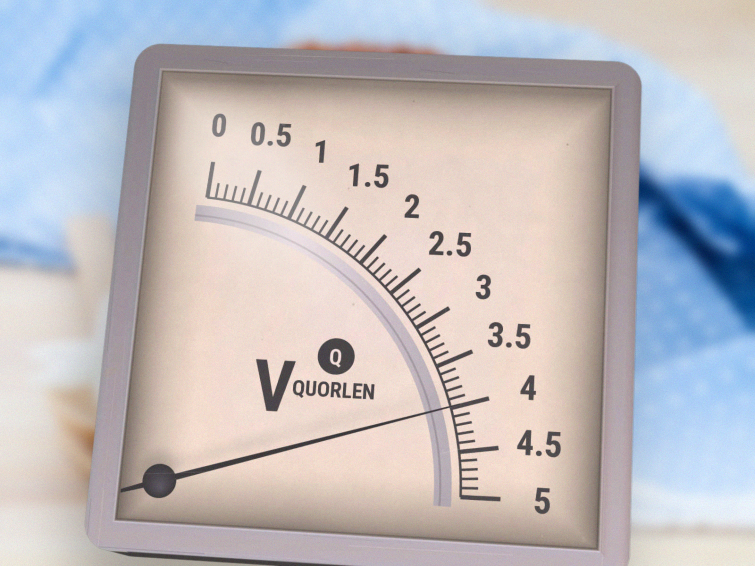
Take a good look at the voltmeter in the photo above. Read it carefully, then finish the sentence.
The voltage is 4 V
